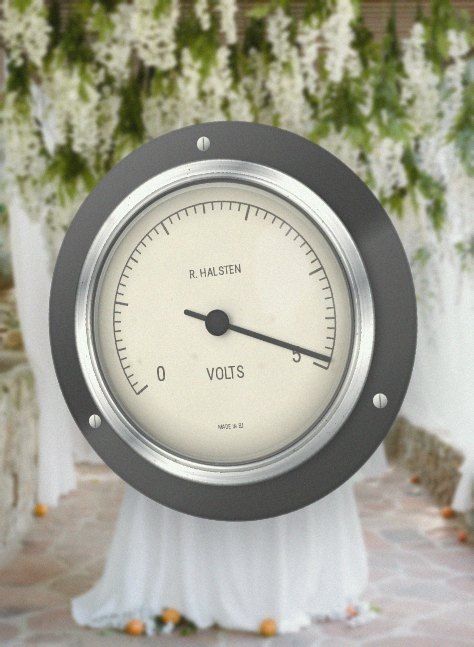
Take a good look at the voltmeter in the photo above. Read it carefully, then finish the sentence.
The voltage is 4.9 V
